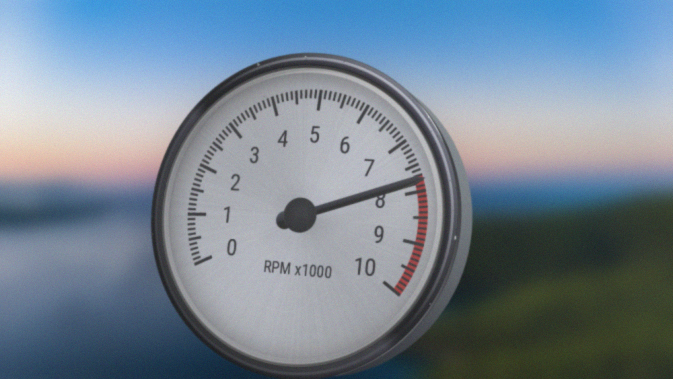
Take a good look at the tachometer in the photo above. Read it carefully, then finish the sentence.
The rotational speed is 7800 rpm
